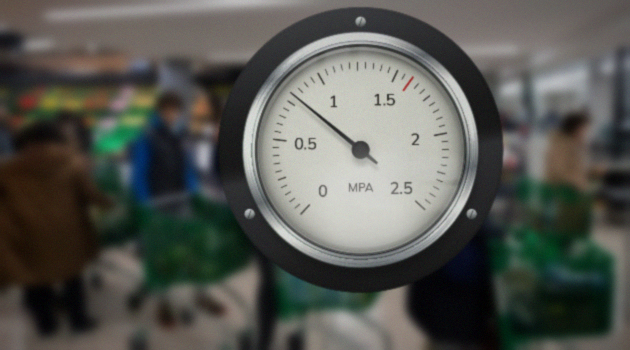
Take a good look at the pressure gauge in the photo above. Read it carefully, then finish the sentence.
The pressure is 0.8 MPa
